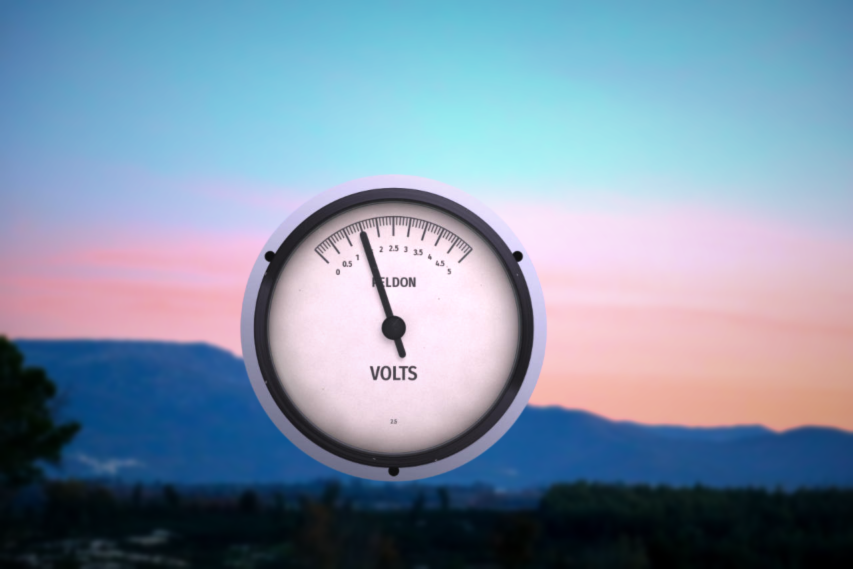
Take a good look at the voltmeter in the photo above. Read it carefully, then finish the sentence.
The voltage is 1.5 V
